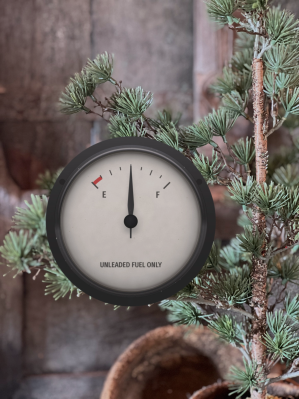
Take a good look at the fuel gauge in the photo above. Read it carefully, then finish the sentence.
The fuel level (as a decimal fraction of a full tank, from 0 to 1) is 0.5
